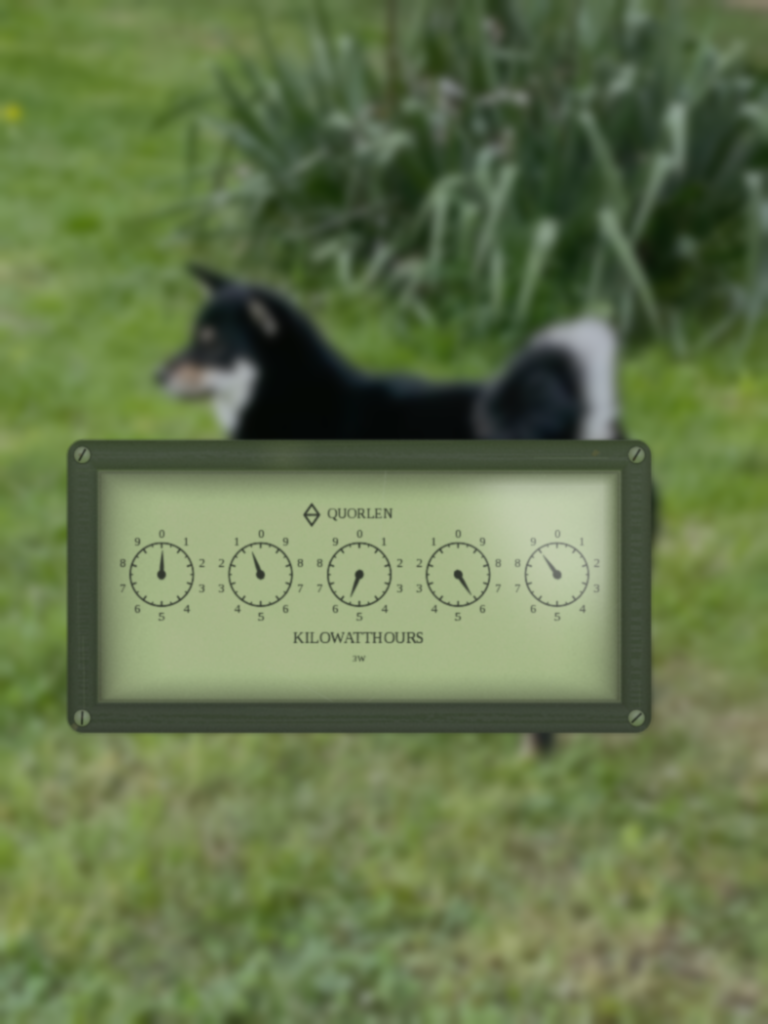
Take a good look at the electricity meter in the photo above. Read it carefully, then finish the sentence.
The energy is 559 kWh
